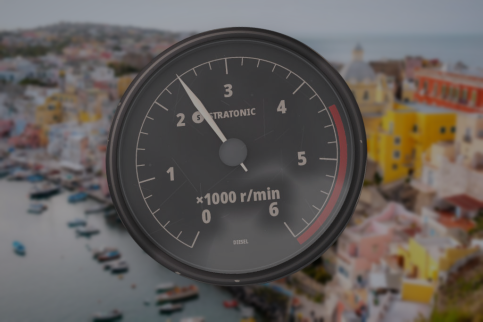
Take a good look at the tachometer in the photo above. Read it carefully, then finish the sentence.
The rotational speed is 2400 rpm
